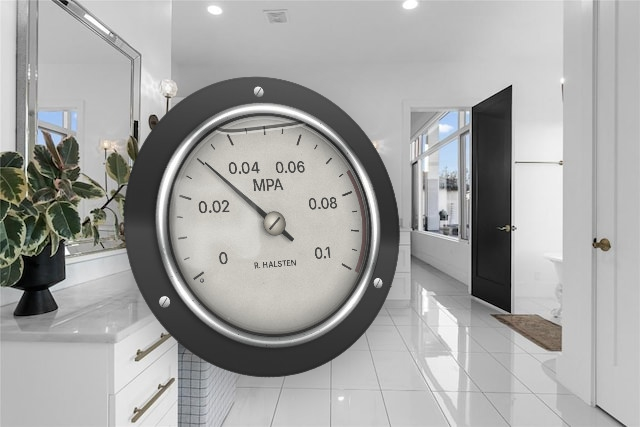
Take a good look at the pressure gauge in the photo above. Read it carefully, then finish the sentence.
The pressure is 0.03 MPa
